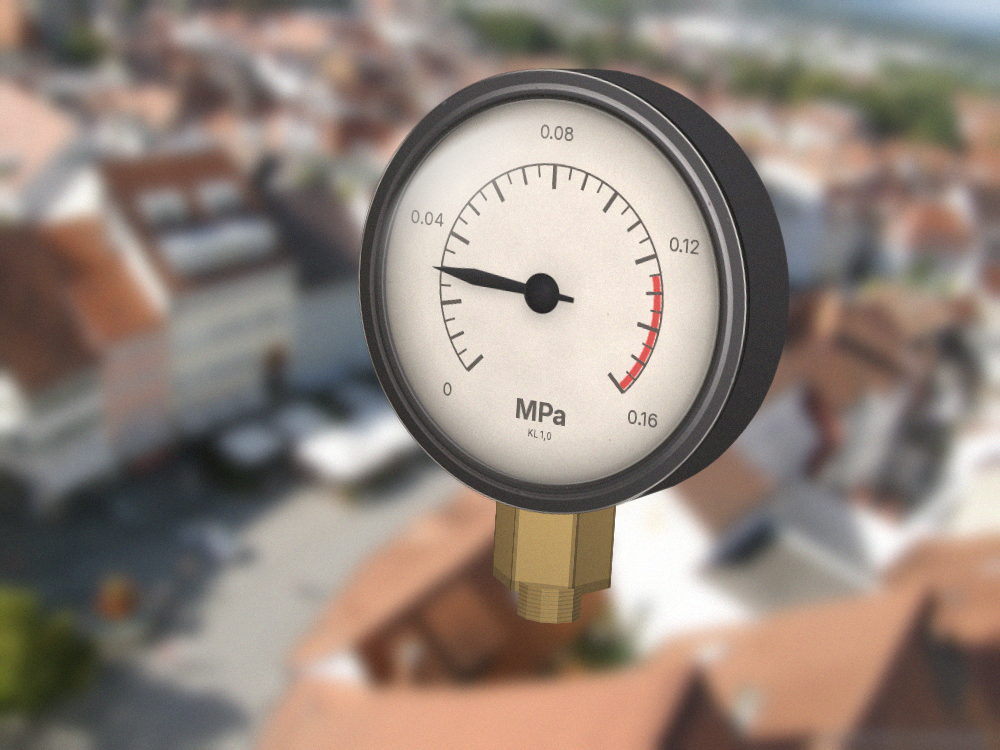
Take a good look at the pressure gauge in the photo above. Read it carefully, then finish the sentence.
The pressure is 0.03 MPa
